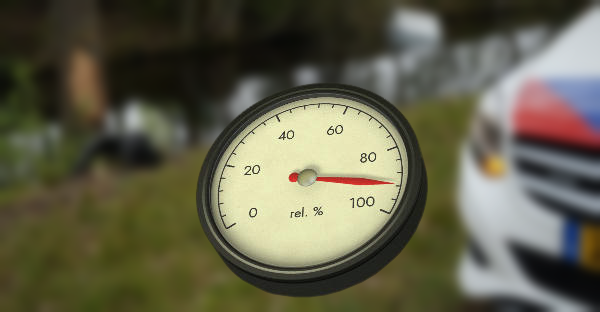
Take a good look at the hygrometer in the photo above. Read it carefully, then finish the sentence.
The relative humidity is 92 %
